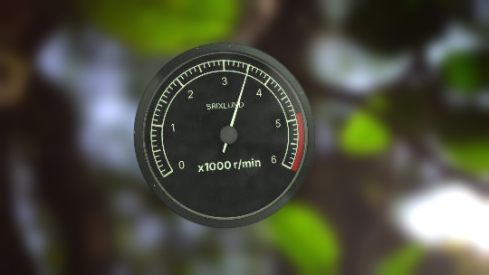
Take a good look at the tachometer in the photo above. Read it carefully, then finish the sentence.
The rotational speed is 3500 rpm
